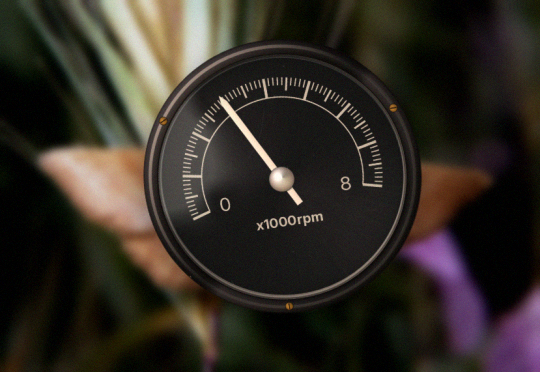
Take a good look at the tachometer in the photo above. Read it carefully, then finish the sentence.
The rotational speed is 3000 rpm
